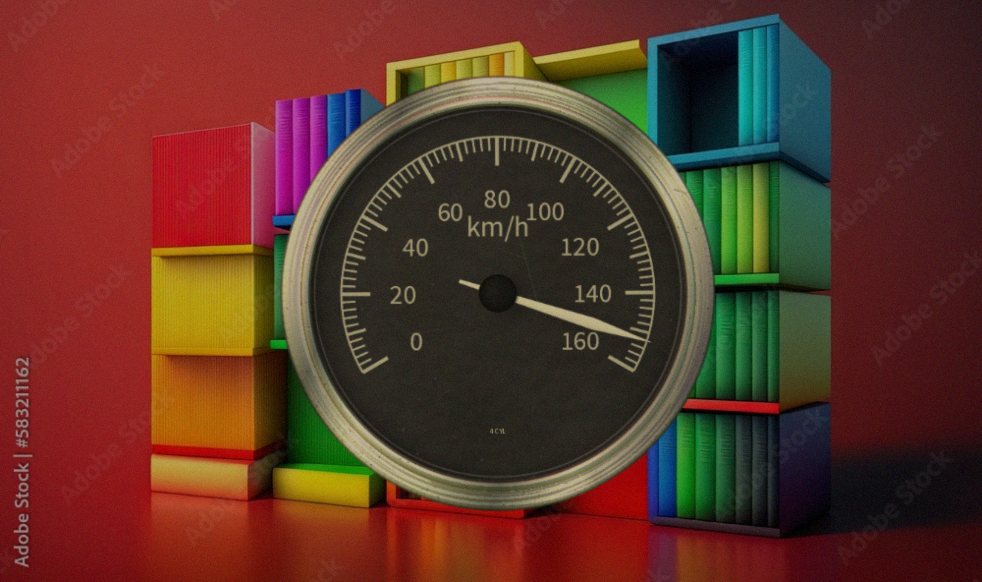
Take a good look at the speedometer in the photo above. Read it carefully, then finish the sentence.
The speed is 152 km/h
